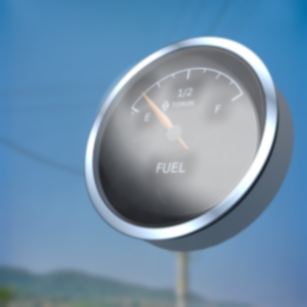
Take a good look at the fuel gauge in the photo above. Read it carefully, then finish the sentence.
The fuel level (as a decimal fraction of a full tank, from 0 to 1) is 0.125
